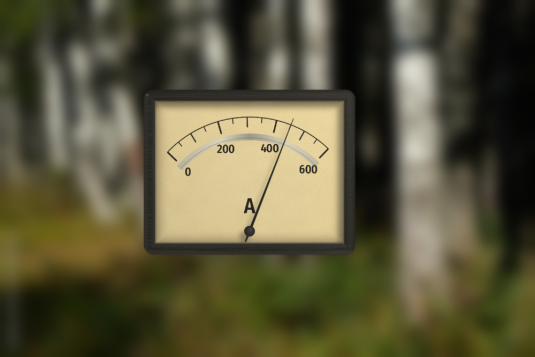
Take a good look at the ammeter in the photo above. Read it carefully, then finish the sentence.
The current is 450 A
